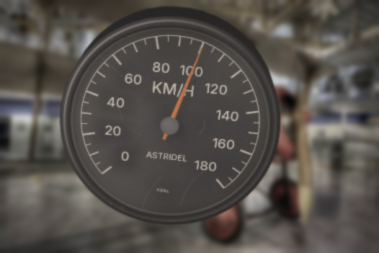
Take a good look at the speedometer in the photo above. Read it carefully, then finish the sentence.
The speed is 100 km/h
